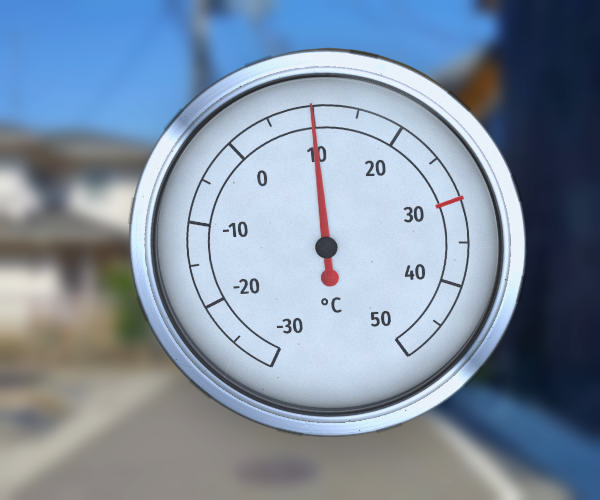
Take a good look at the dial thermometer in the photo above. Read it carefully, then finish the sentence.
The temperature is 10 °C
